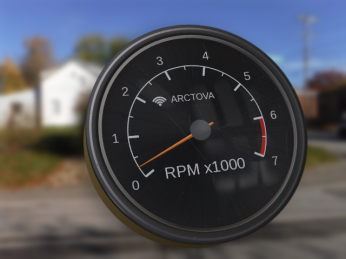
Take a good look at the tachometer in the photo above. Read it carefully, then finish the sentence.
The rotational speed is 250 rpm
